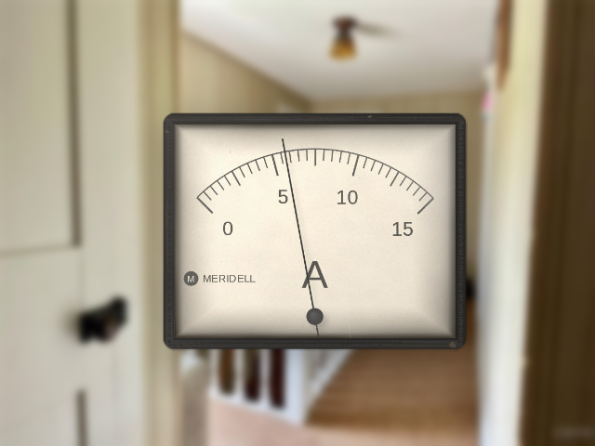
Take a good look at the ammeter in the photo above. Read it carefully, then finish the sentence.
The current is 5.75 A
